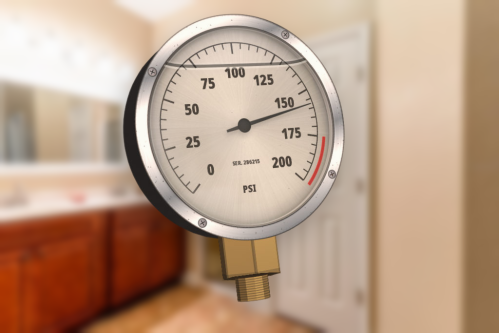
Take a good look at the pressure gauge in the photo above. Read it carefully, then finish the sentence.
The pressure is 157.5 psi
